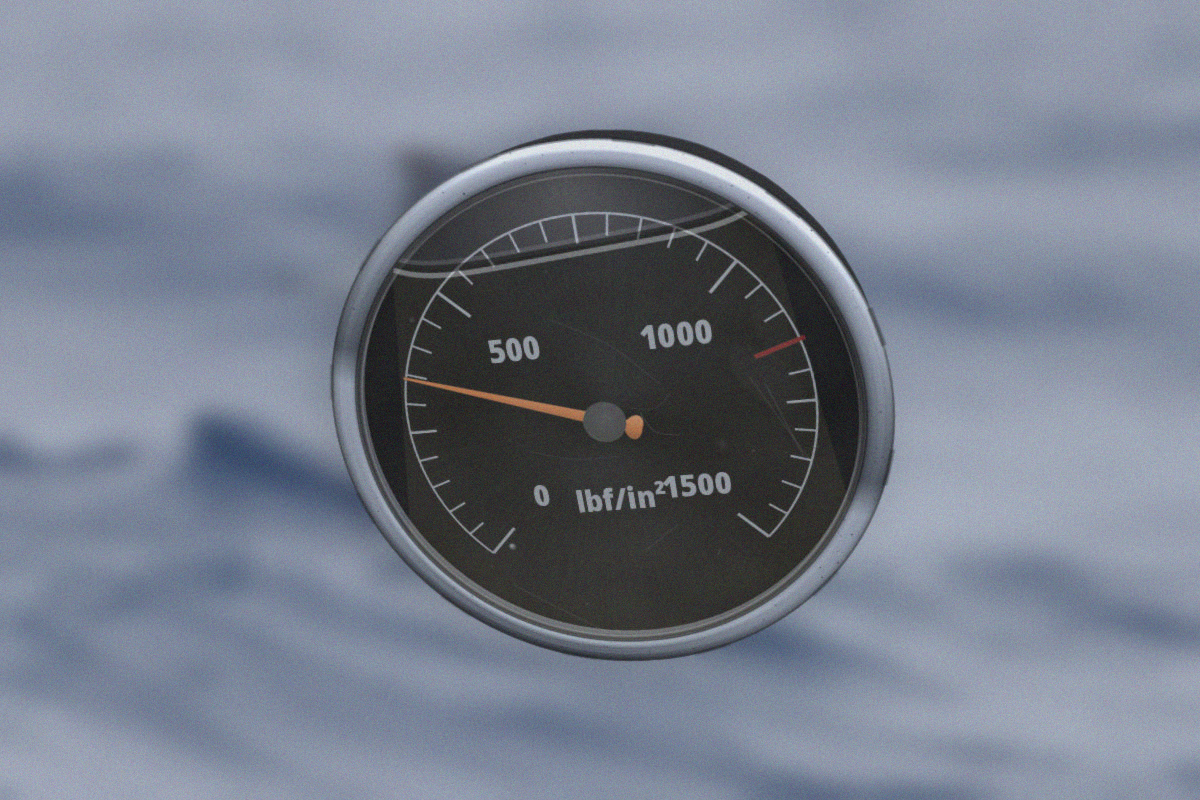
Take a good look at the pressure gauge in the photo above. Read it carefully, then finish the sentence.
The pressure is 350 psi
